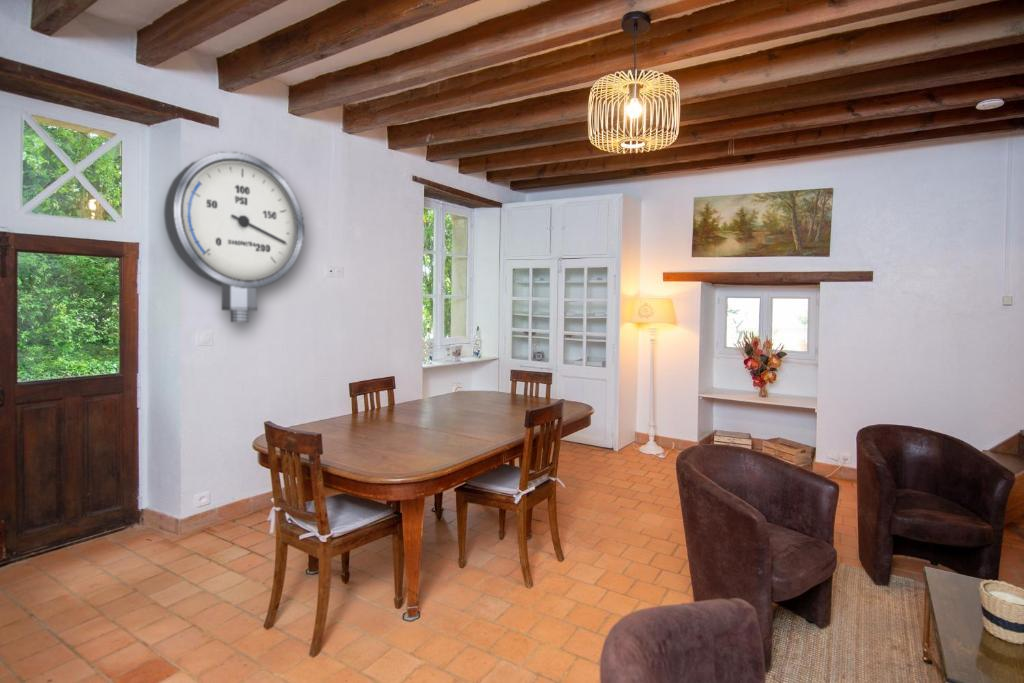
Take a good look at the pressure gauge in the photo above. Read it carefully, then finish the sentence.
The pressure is 180 psi
